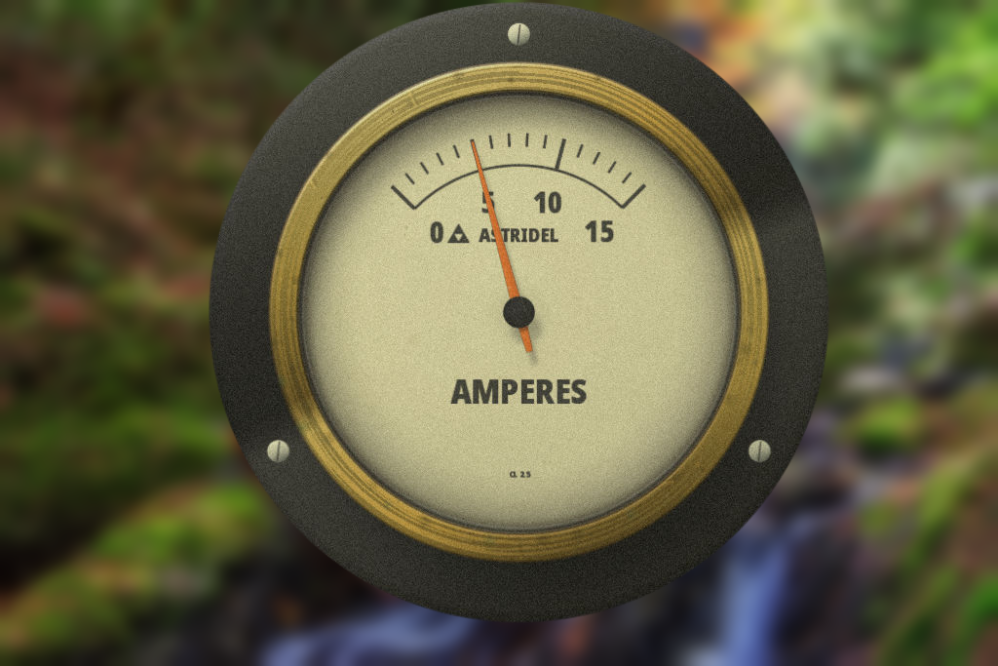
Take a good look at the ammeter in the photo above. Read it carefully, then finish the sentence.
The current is 5 A
